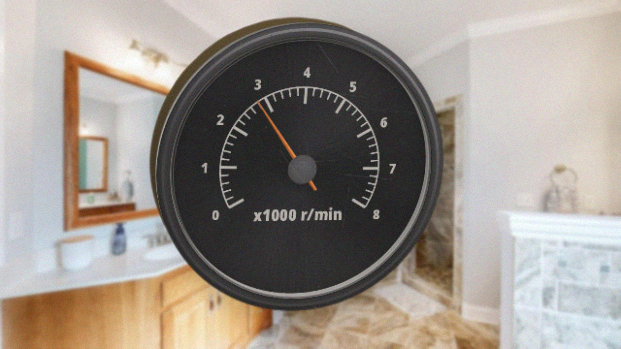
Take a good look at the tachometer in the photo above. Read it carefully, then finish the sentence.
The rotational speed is 2800 rpm
